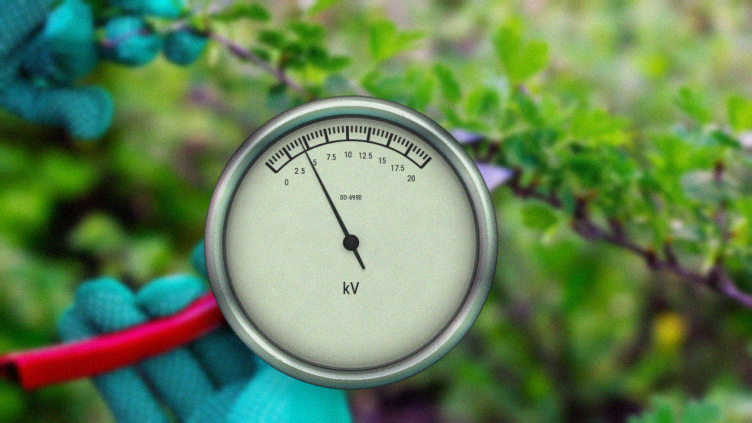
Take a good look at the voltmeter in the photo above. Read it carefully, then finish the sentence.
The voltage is 4.5 kV
